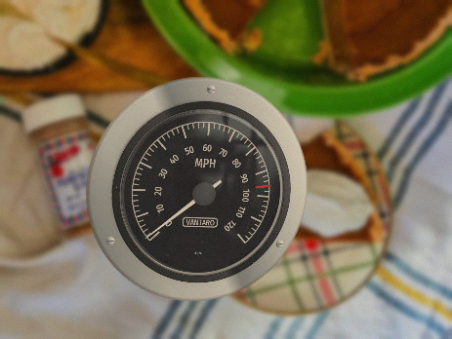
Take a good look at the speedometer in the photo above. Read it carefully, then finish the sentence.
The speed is 2 mph
